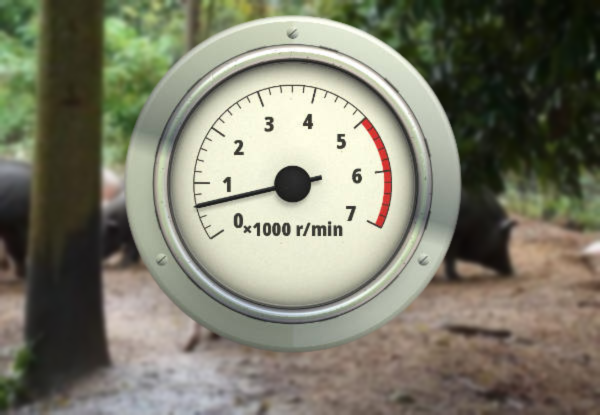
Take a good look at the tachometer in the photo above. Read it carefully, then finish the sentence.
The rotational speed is 600 rpm
